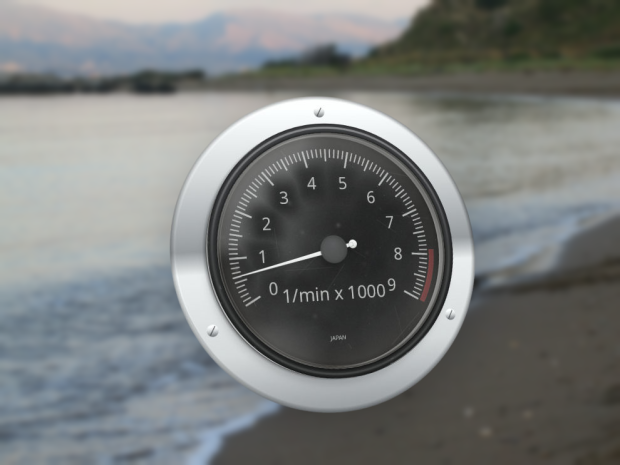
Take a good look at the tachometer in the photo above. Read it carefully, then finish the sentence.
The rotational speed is 600 rpm
